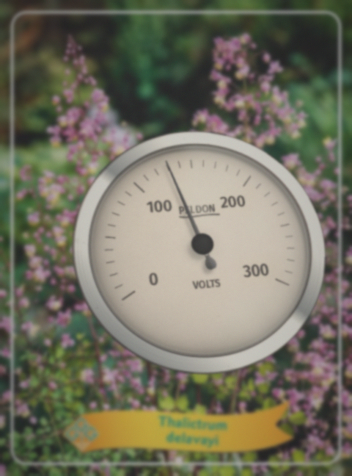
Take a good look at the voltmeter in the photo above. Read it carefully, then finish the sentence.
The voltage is 130 V
